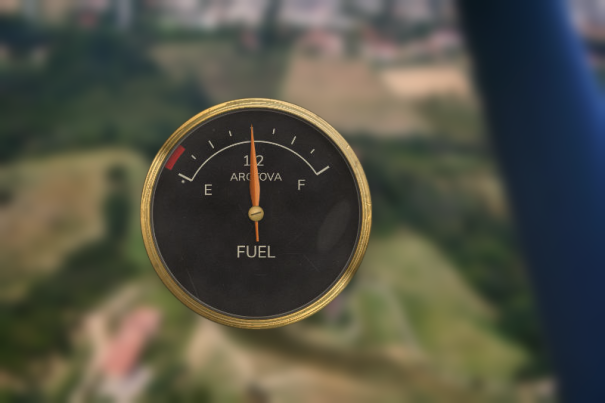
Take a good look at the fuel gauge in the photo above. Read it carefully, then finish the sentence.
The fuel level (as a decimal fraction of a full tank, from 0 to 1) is 0.5
